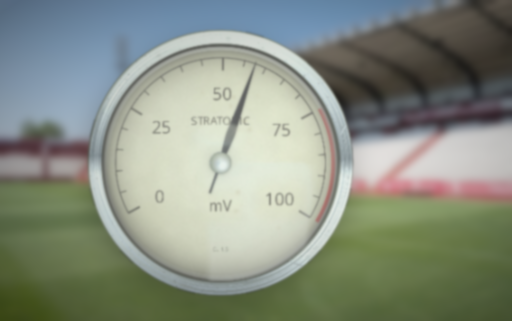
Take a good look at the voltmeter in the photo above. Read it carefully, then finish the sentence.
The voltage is 57.5 mV
